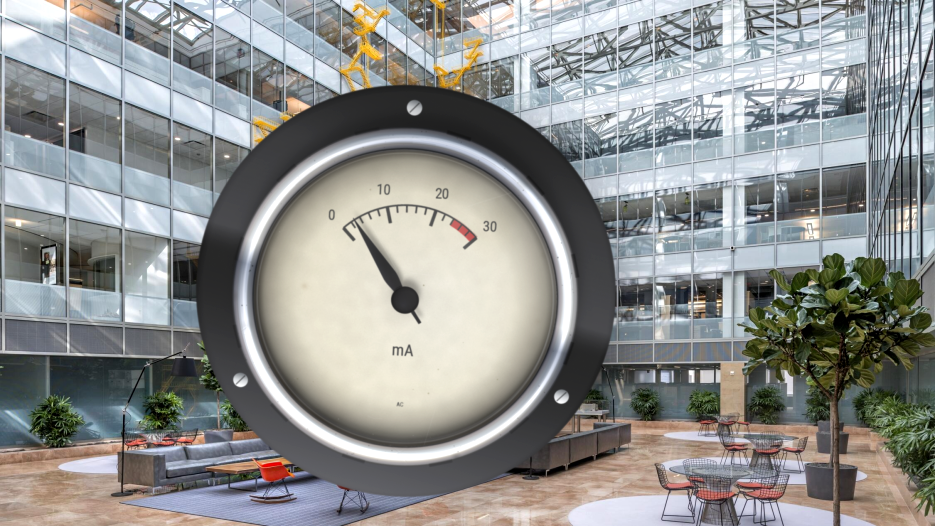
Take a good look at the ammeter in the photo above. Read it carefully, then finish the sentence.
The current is 3 mA
